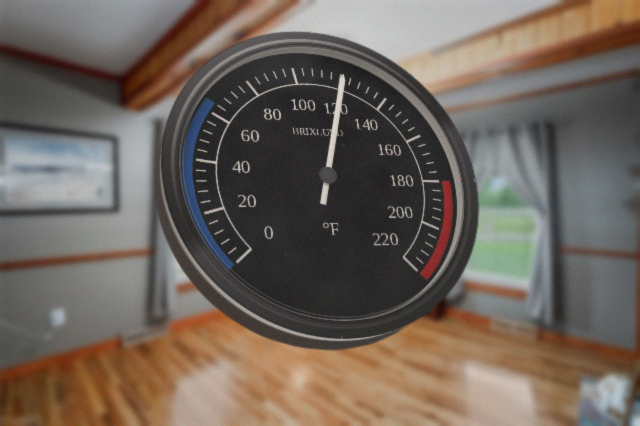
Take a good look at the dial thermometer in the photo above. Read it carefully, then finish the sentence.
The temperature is 120 °F
